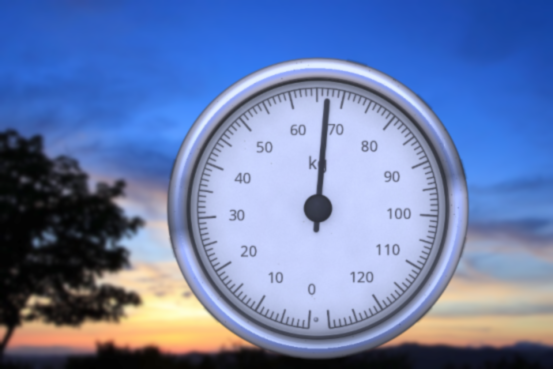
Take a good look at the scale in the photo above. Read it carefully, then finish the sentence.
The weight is 67 kg
